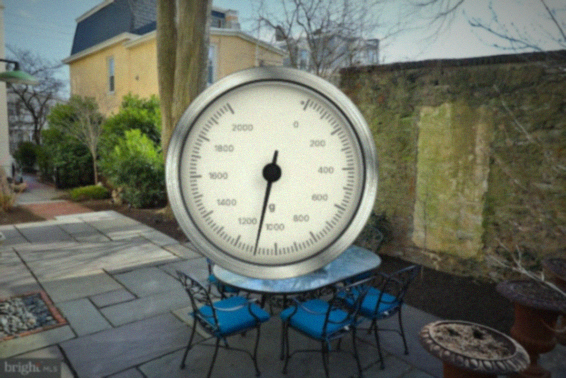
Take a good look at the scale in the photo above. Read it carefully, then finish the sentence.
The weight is 1100 g
